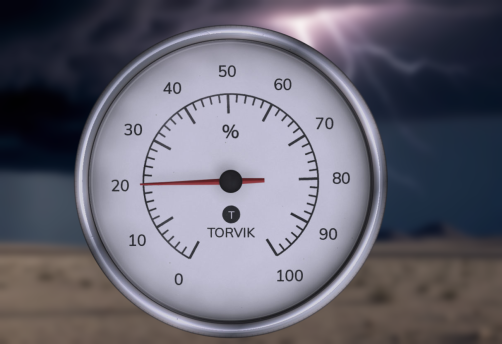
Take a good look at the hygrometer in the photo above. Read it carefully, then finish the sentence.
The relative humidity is 20 %
